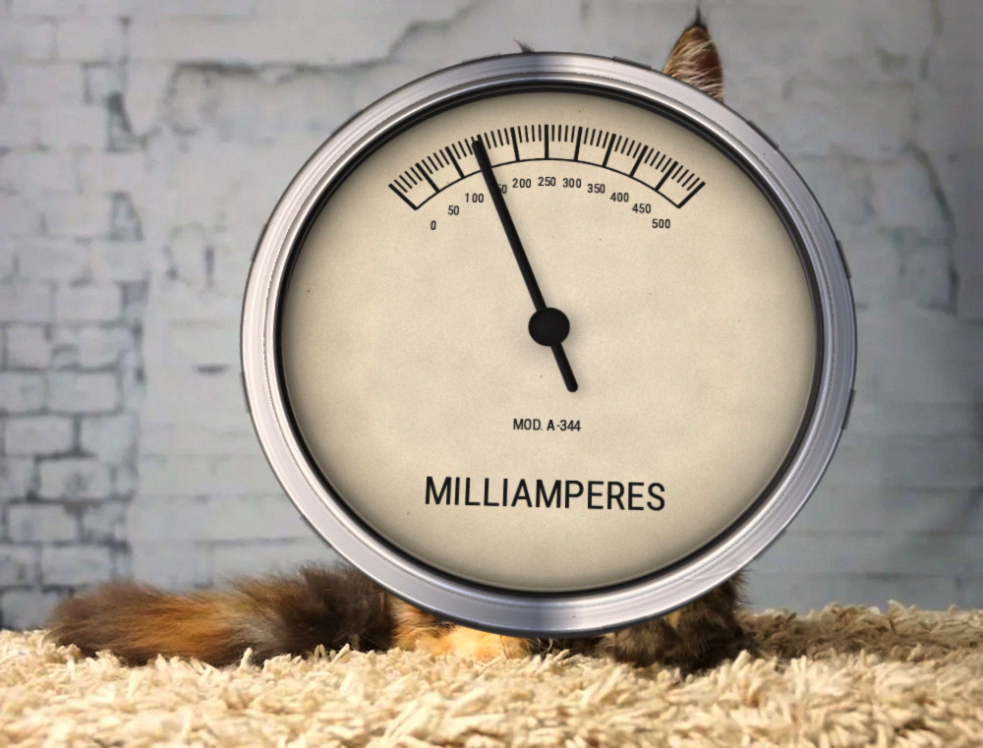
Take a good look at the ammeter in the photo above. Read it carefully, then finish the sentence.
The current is 140 mA
